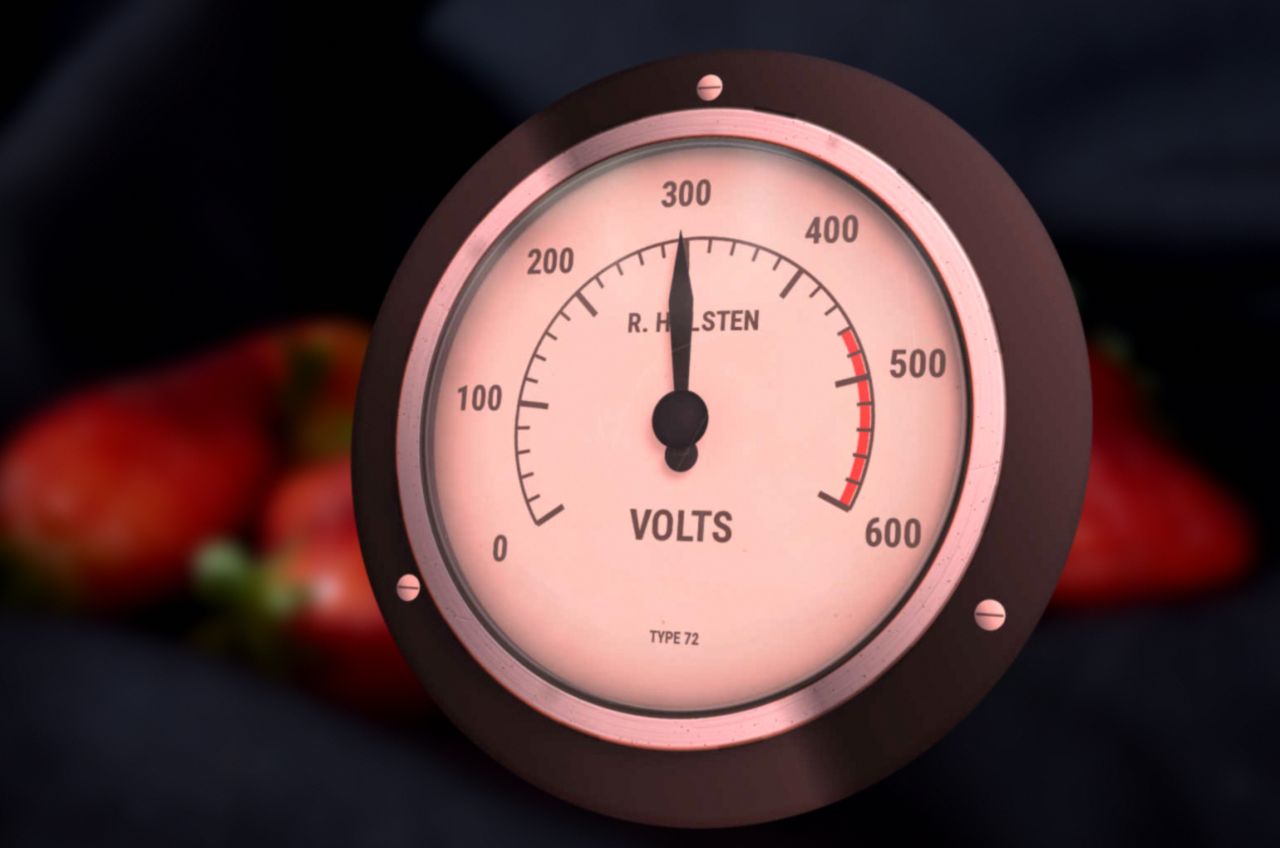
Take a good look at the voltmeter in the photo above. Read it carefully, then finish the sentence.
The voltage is 300 V
